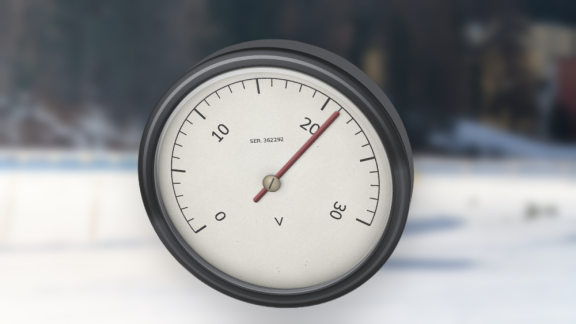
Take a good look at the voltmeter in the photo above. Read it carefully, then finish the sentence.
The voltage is 21 V
